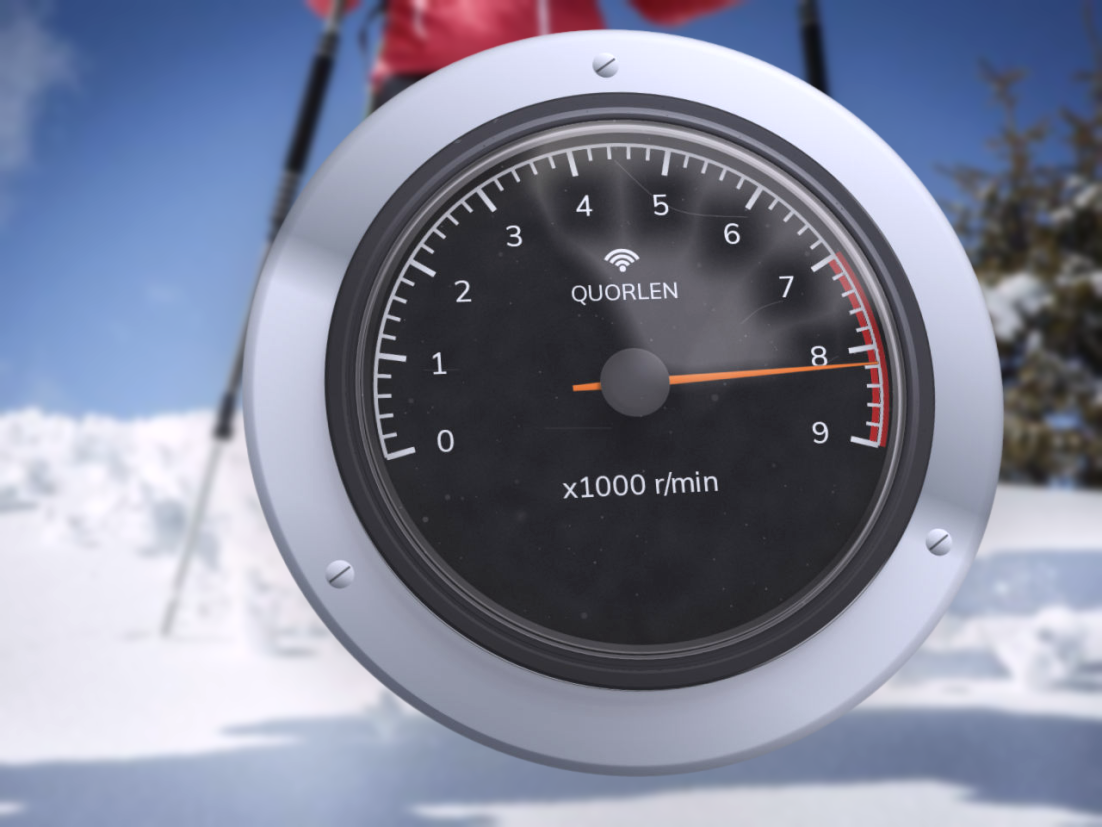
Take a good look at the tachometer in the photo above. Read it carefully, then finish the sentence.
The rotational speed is 8200 rpm
